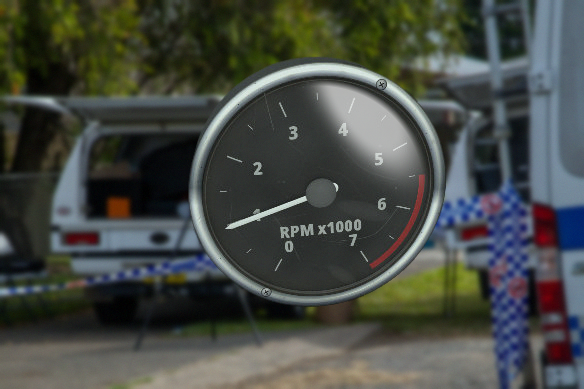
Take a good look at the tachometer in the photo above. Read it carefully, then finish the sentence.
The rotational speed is 1000 rpm
